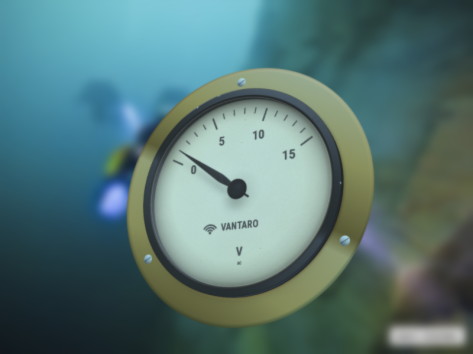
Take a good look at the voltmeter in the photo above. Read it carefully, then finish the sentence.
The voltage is 1 V
